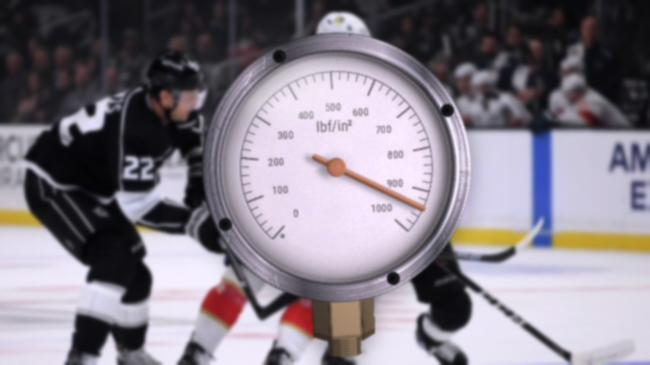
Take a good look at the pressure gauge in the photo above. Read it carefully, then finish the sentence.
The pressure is 940 psi
